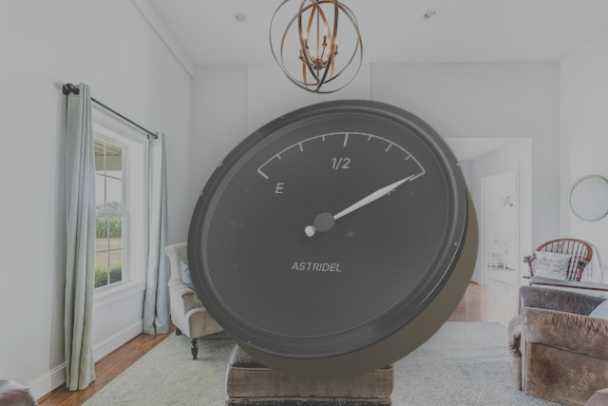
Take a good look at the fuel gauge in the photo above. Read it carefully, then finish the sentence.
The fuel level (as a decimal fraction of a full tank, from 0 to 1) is 1
